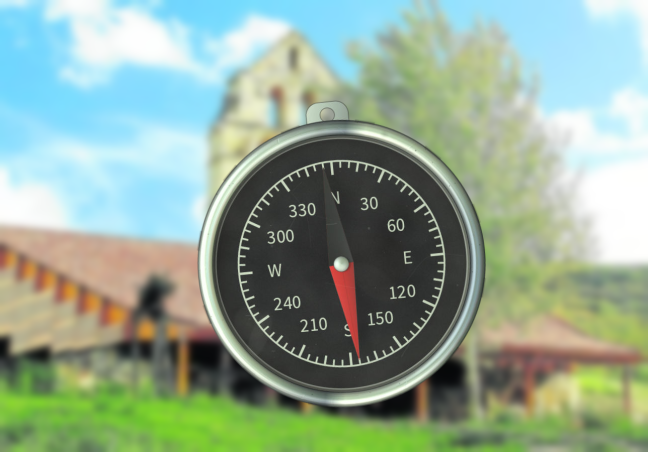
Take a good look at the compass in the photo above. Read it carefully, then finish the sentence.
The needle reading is 175 °
